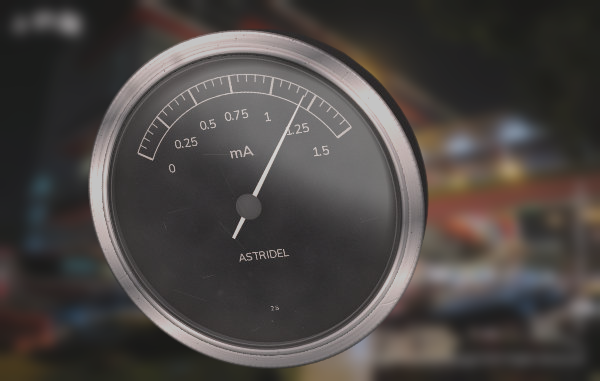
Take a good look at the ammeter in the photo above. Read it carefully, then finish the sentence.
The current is 1.2 mA
